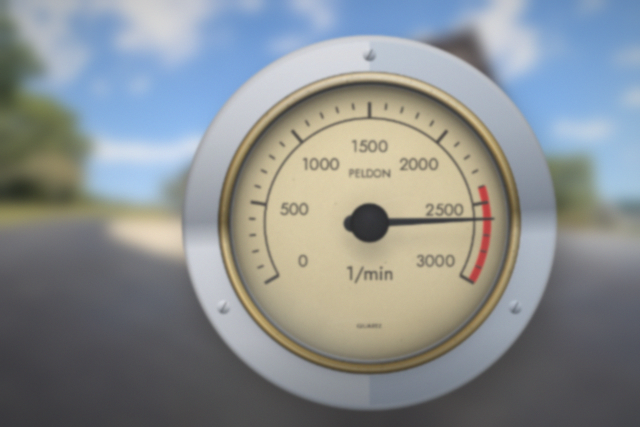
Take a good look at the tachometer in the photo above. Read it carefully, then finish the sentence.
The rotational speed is 2600 rpm
